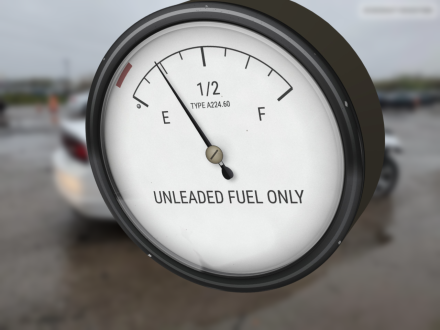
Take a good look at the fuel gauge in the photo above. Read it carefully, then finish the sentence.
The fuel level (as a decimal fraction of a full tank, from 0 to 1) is 0.25
